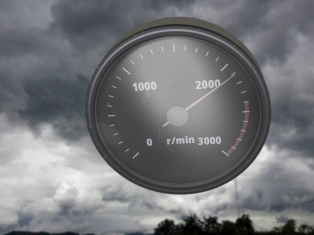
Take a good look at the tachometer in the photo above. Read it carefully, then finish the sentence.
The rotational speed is 2100 rpm
